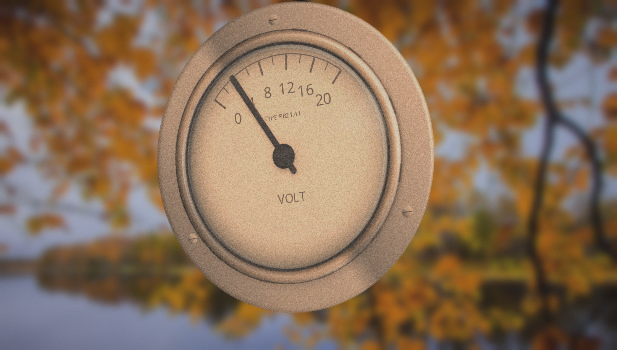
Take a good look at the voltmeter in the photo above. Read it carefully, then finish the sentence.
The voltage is 4 V
